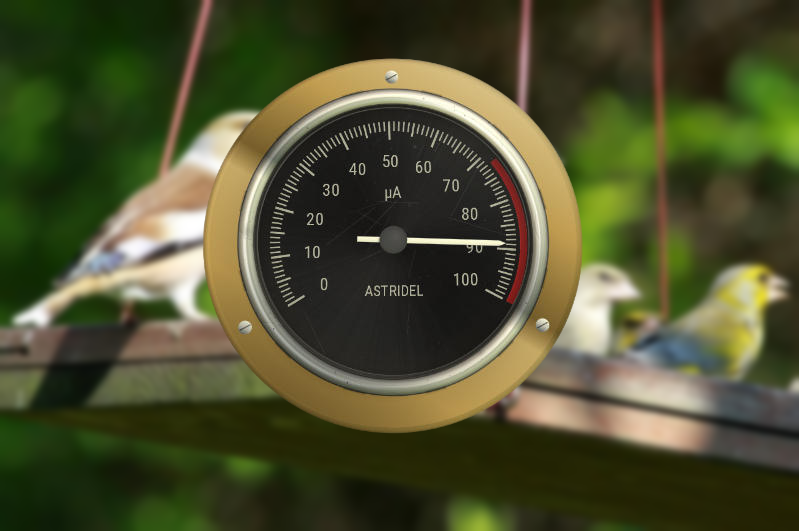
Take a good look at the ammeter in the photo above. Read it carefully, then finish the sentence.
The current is 89 µA
